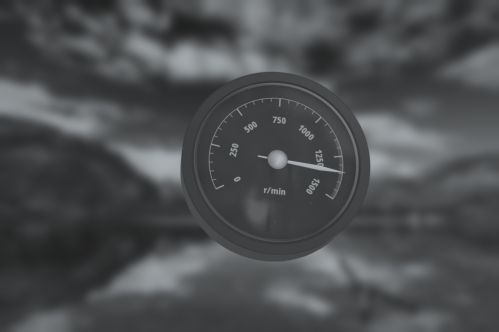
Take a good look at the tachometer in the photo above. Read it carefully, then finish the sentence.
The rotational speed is 1350 rpm
